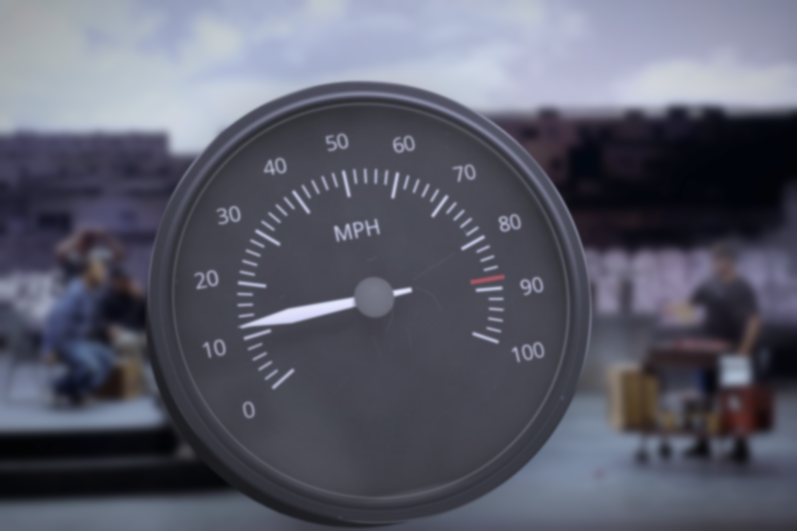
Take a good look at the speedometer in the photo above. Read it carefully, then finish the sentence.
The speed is 12 mph
